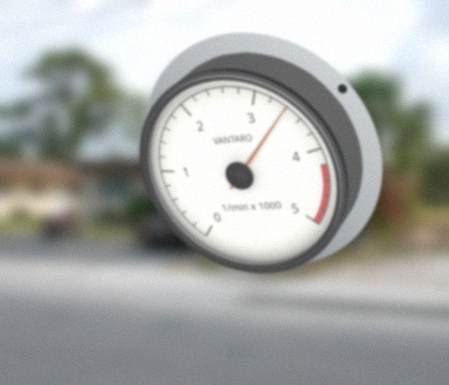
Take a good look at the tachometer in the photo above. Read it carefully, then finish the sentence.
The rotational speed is 3400 rpm
